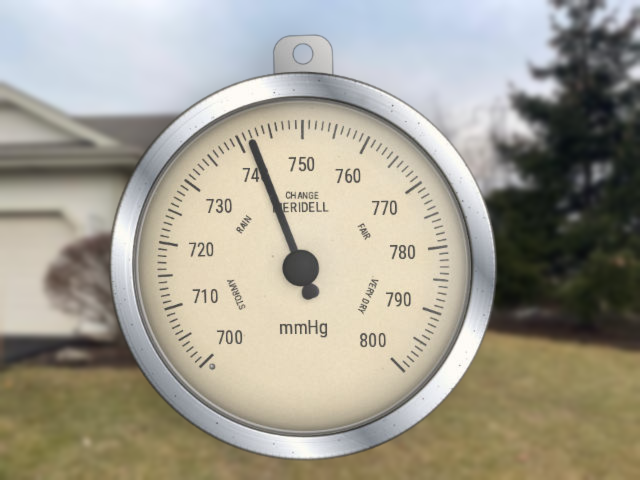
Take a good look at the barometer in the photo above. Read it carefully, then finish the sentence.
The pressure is 742 mmHg
